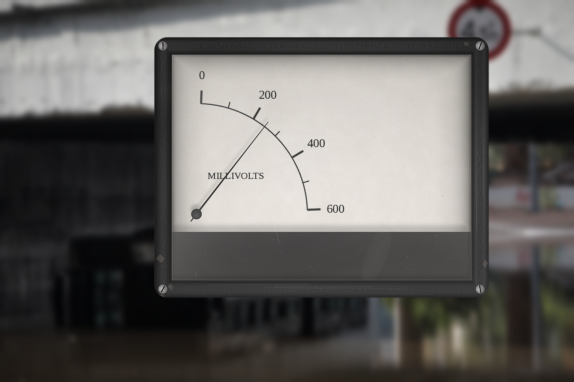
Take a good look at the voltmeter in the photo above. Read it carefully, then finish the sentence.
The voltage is 250 mV
